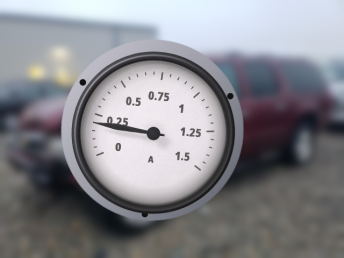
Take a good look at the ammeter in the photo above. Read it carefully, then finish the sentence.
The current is 0.2 A
